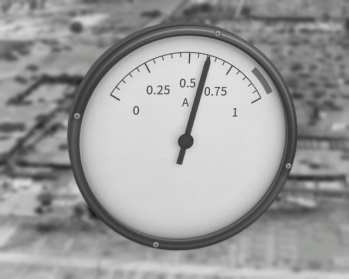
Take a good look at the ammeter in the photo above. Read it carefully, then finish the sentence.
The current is 0.6 A
